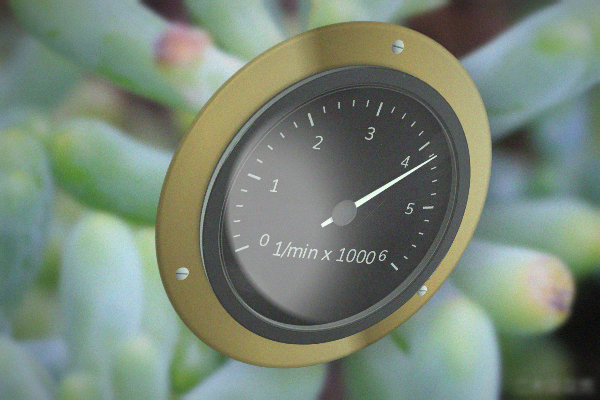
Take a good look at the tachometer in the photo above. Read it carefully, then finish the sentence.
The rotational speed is 4200 rpm
